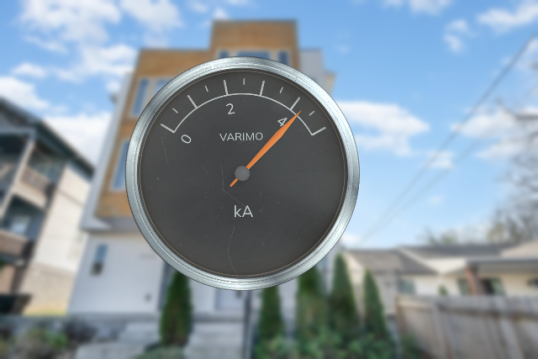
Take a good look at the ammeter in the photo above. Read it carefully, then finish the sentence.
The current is 4.25 kA
